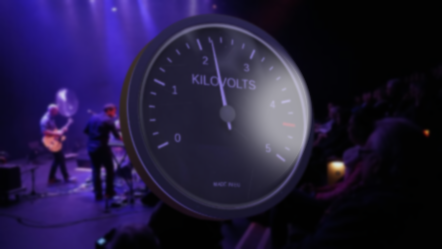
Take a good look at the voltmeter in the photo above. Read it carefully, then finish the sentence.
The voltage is 2.2 kV
